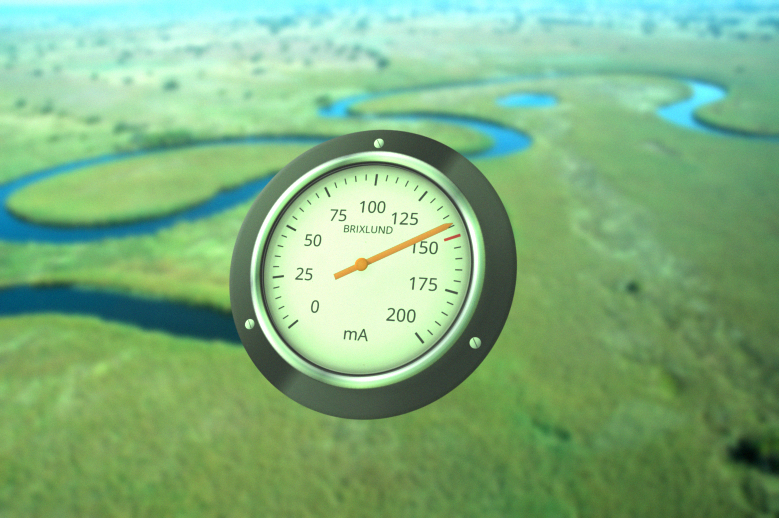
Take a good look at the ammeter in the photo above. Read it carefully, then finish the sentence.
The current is 145 mA
